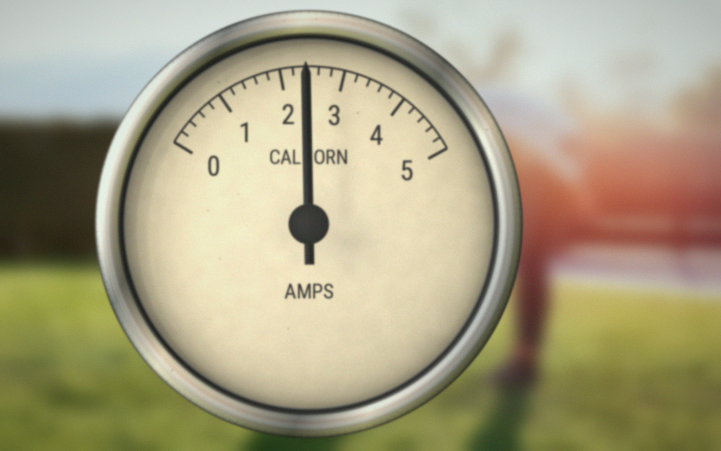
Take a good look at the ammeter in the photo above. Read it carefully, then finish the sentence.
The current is 2.4 A
